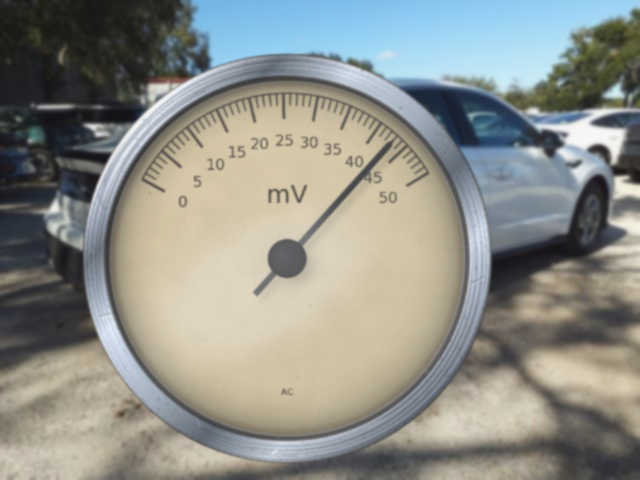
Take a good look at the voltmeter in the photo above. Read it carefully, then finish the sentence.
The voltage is 43 mV
